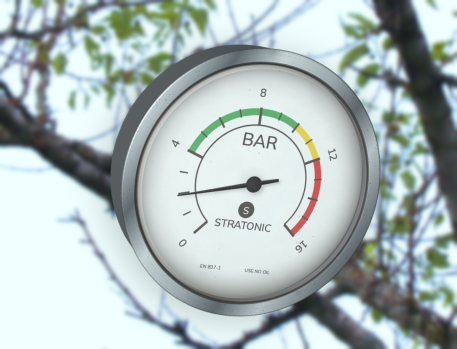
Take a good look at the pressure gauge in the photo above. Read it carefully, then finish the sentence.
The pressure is 2 bar
